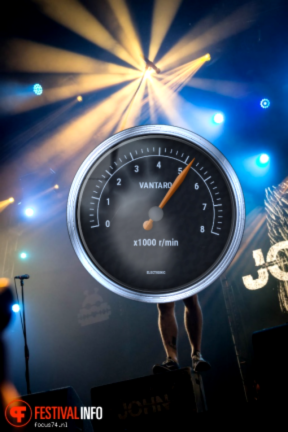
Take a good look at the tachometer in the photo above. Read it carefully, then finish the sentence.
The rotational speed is 5200 rpm
